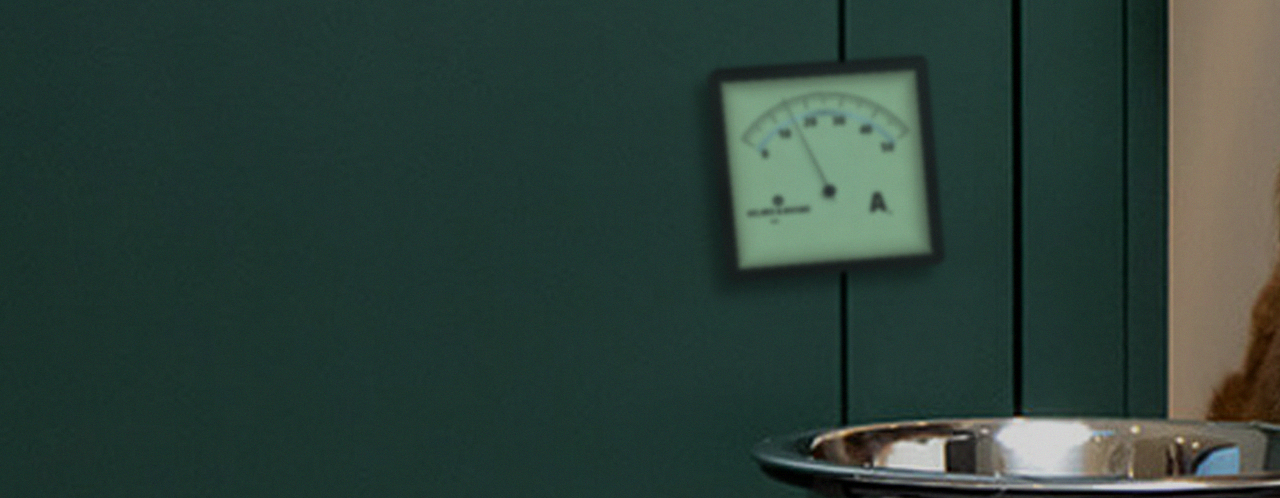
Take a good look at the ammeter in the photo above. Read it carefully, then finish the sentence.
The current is 15 A
